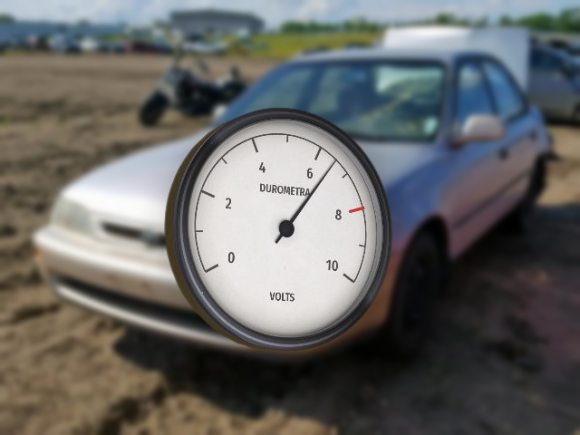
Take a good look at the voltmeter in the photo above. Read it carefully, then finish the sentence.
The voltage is 6.5 V
